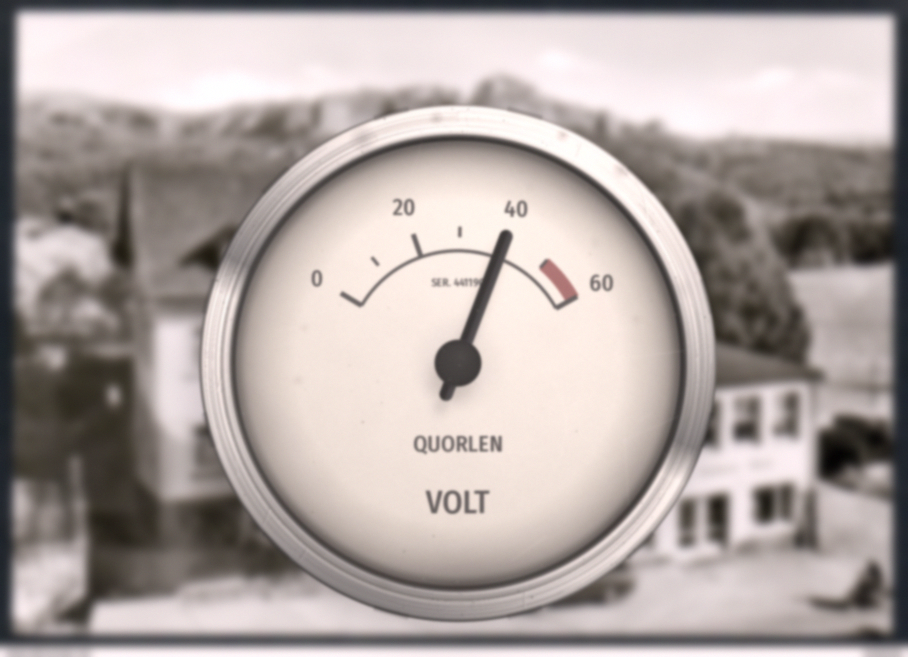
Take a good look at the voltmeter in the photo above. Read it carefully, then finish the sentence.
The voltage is 40 V
